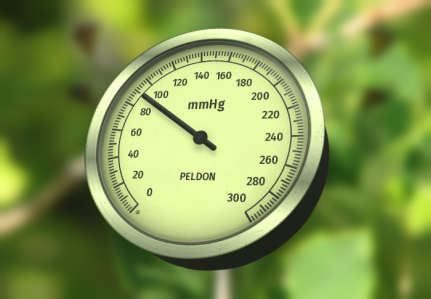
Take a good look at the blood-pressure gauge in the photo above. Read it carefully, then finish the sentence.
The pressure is 90 mmHg
